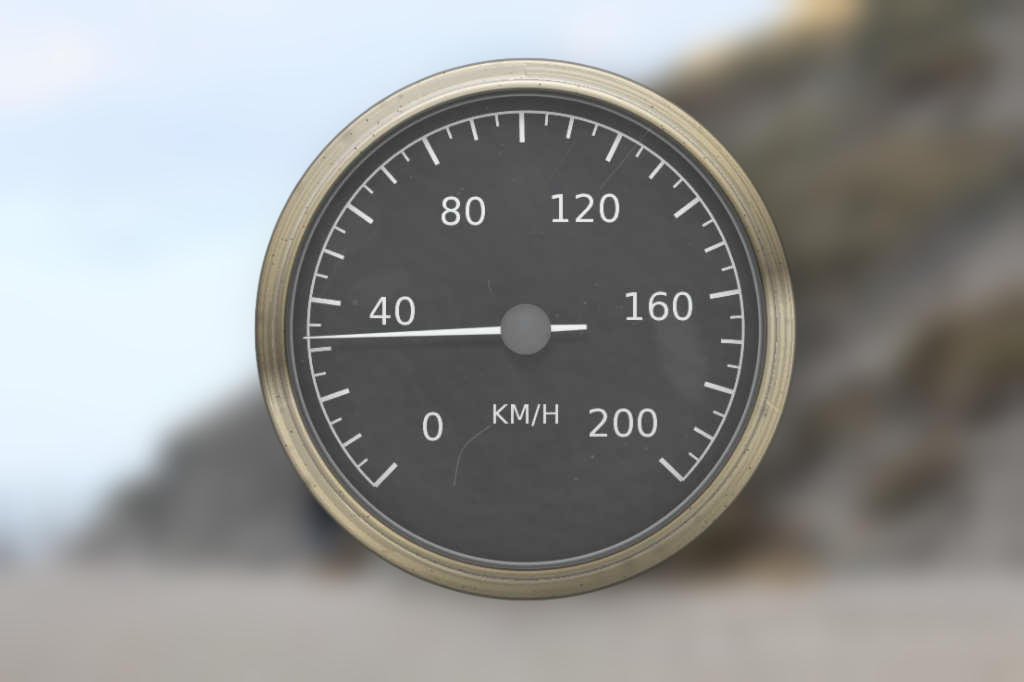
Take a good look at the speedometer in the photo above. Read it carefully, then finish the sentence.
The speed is 32.5 km/h
